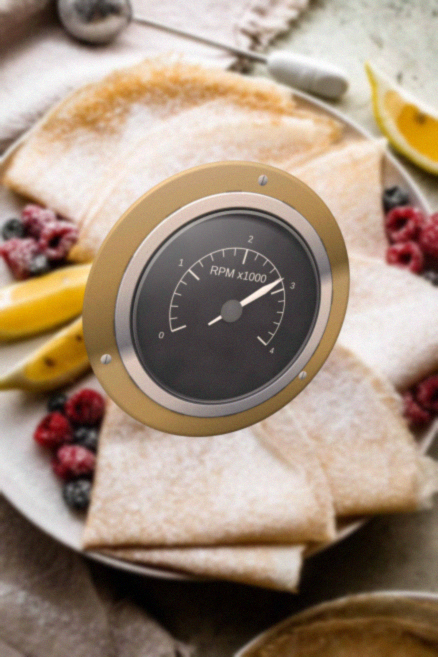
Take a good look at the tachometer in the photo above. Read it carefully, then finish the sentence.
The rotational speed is 2800 rpm
